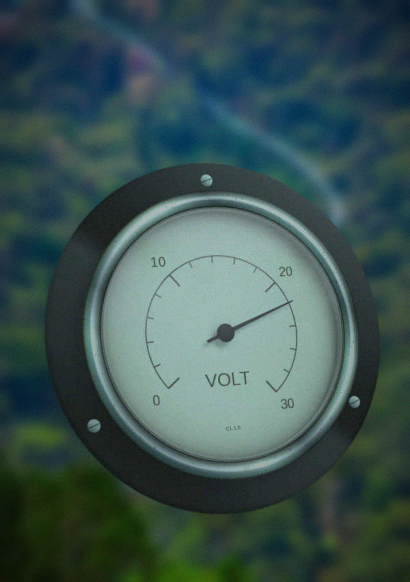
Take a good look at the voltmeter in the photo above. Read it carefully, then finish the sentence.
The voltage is 22 V
